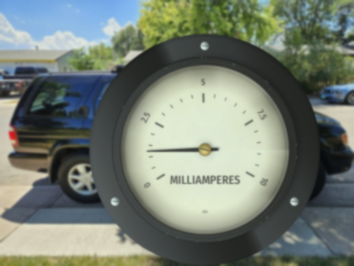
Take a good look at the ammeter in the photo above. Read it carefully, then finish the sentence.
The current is 1.25 mA
